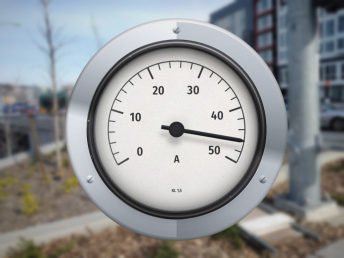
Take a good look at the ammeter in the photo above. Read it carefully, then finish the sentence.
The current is 46 A
